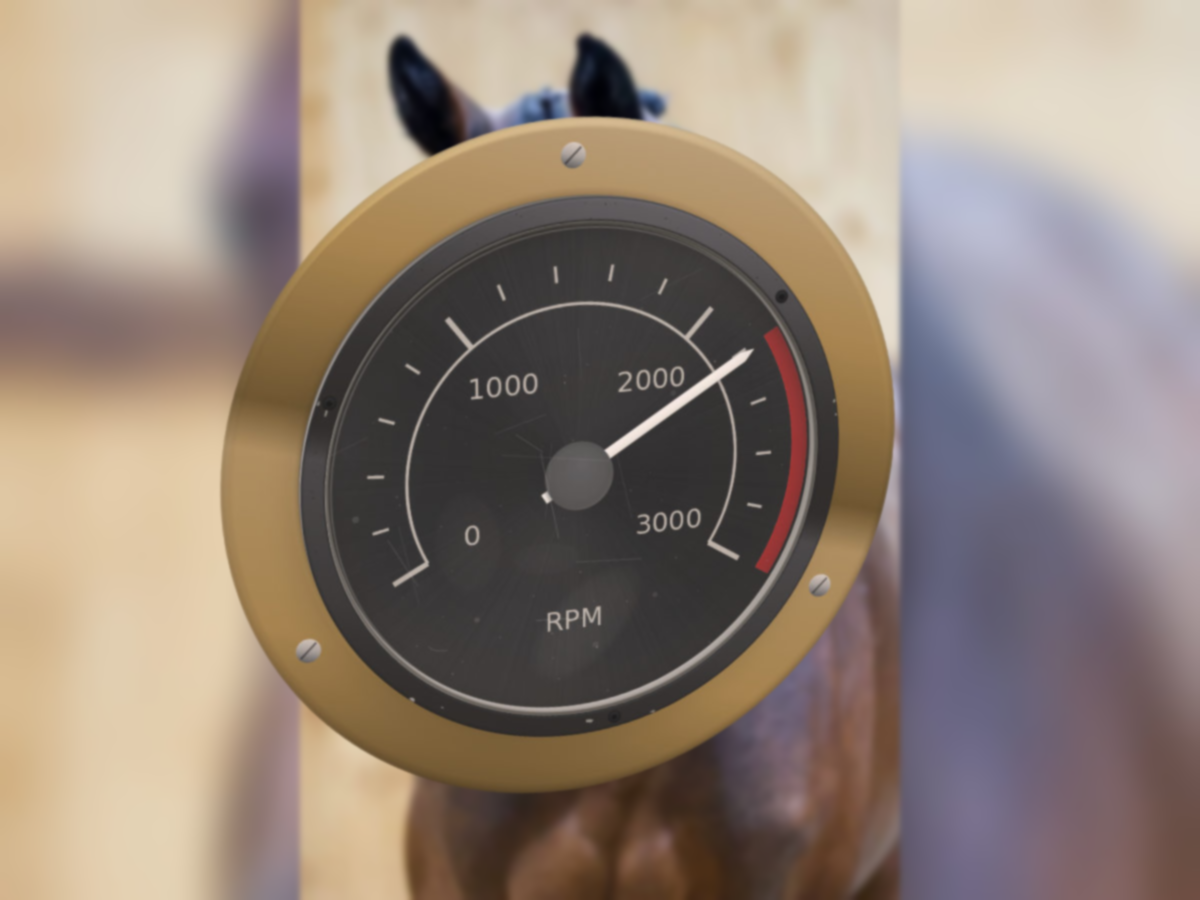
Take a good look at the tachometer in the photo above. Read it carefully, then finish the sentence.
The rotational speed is 2200 rpm
